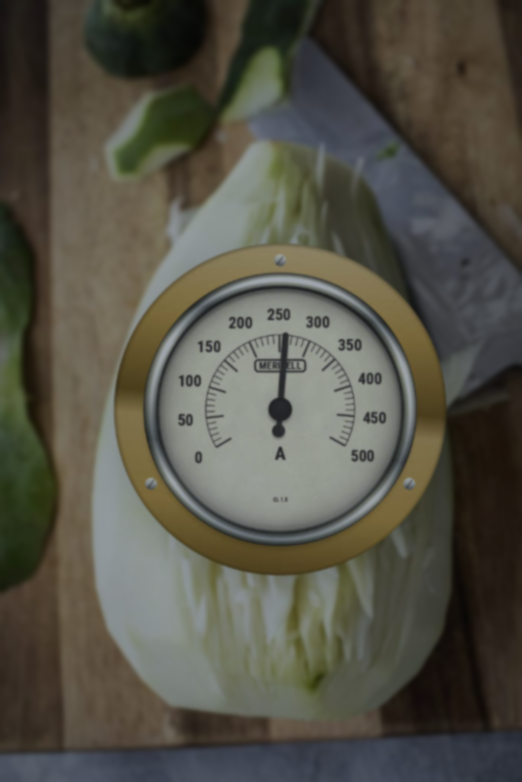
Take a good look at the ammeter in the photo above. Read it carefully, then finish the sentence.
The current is 260 A
